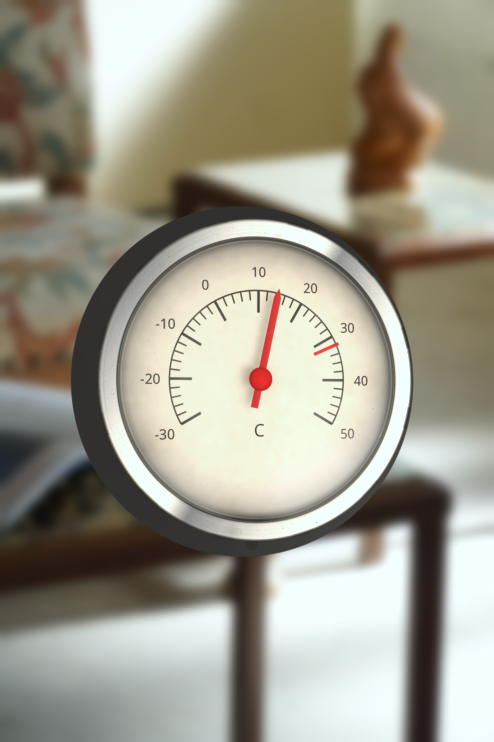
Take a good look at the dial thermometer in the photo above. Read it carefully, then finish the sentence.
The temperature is 14 °C
